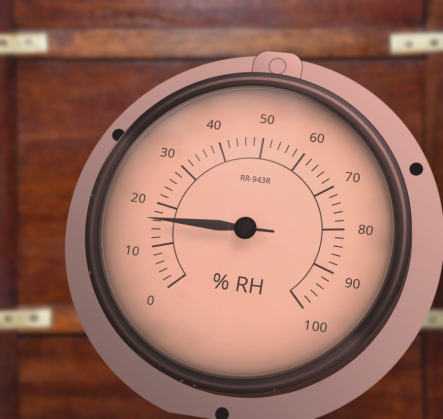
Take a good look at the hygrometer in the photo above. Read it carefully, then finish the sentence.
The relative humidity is 16 %
